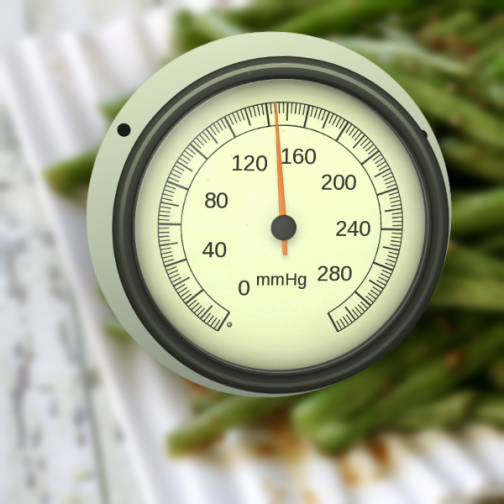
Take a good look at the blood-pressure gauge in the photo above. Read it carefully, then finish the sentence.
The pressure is 144 mmHg
